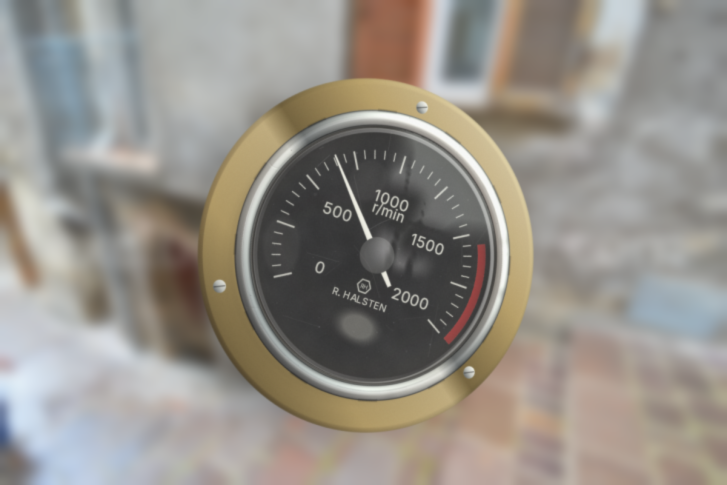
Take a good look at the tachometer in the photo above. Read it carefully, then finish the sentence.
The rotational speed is 650 rpm
